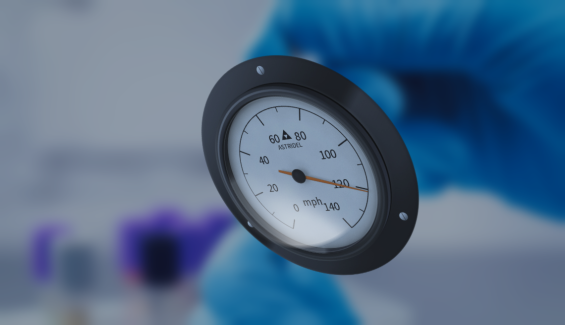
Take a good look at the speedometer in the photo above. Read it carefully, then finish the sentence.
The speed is 120 mph
